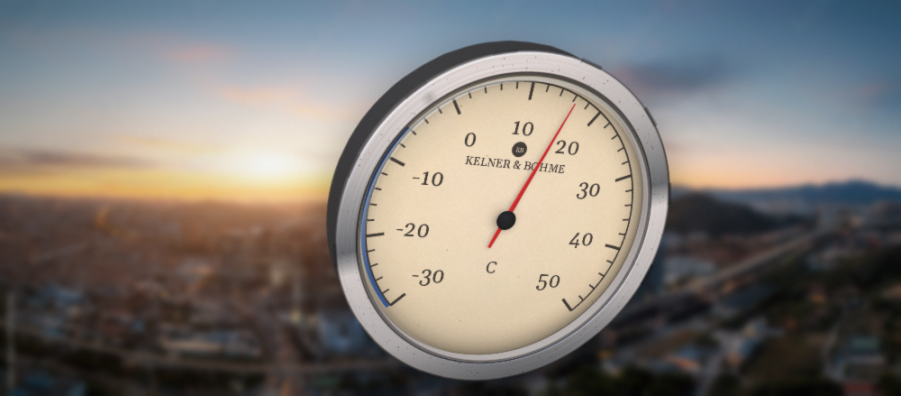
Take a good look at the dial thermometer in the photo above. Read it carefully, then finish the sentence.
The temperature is 16 °C
